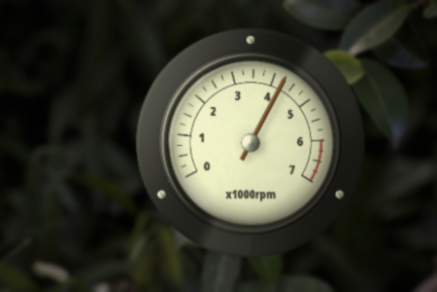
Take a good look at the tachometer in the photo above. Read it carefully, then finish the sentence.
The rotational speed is 4250 rpm
